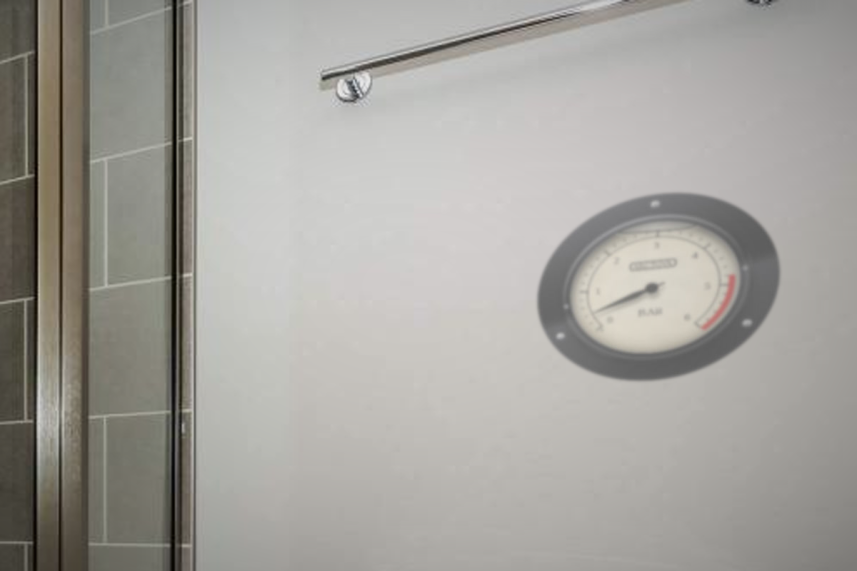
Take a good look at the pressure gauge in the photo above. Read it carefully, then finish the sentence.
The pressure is 0.4 bar
